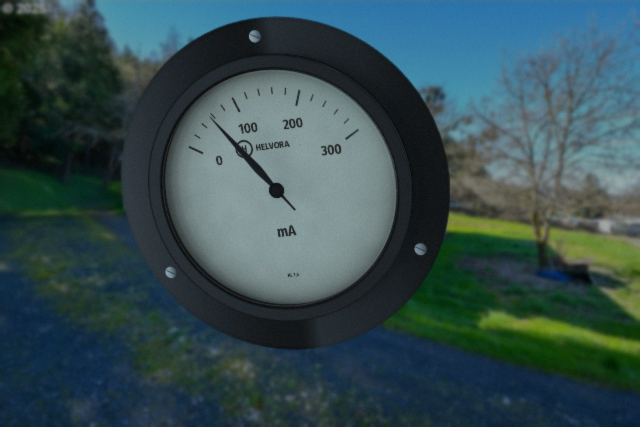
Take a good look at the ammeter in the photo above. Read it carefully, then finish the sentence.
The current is 60 mA
